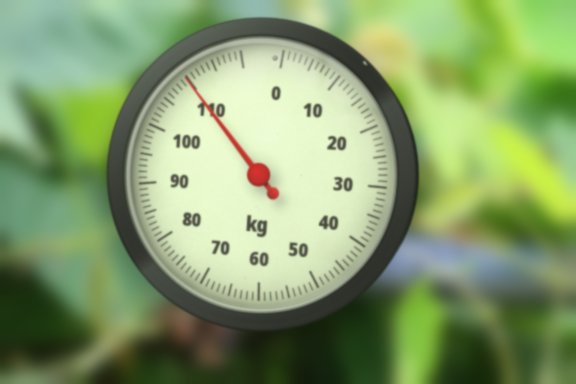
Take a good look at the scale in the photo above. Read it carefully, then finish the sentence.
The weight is 110 kg
